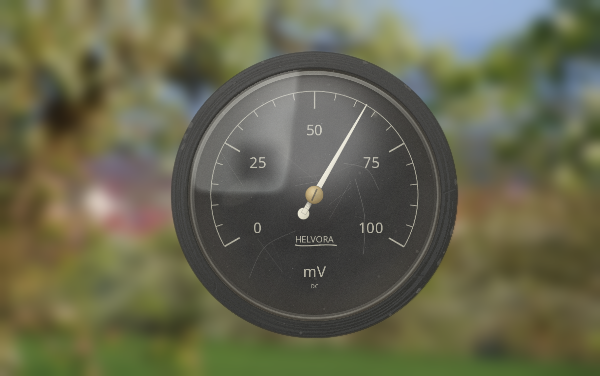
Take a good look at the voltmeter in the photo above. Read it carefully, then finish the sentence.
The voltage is 62.5 mV
